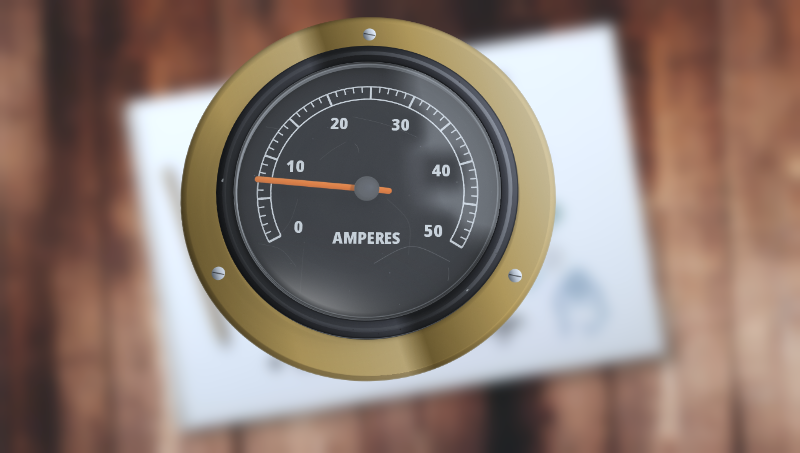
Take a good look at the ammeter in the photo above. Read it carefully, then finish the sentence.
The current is 7 A
